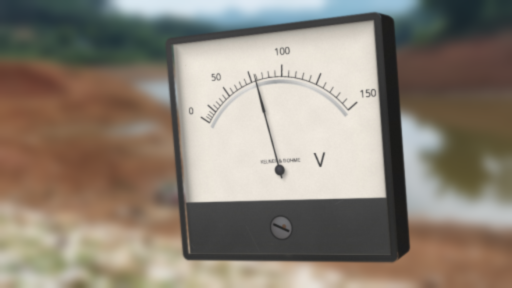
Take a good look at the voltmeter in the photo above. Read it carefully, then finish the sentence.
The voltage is 80 V
